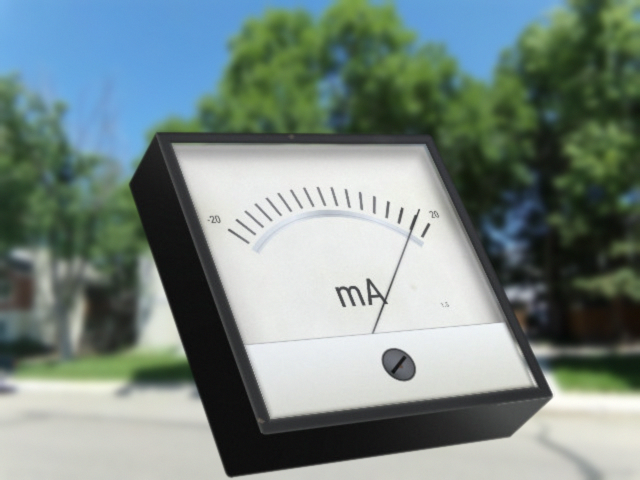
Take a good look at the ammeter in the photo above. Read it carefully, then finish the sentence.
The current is 17.5 mA
